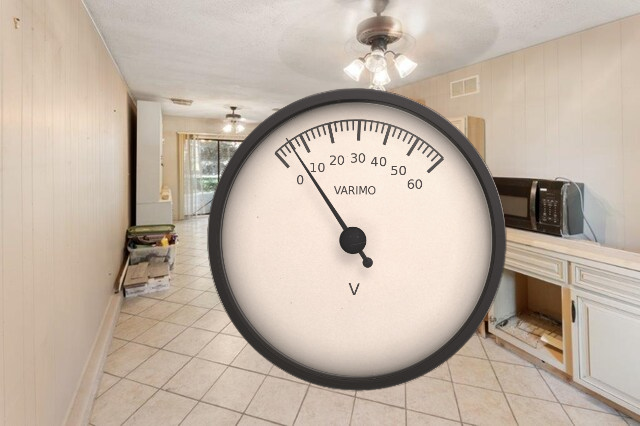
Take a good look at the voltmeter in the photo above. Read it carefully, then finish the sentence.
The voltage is 6 V
